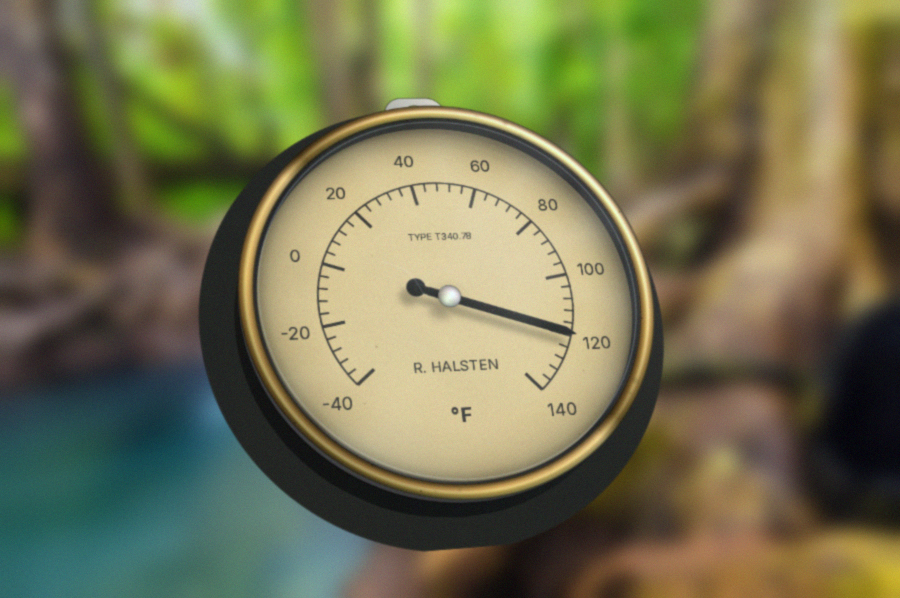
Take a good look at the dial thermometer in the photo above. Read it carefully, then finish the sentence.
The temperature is 120 °F
